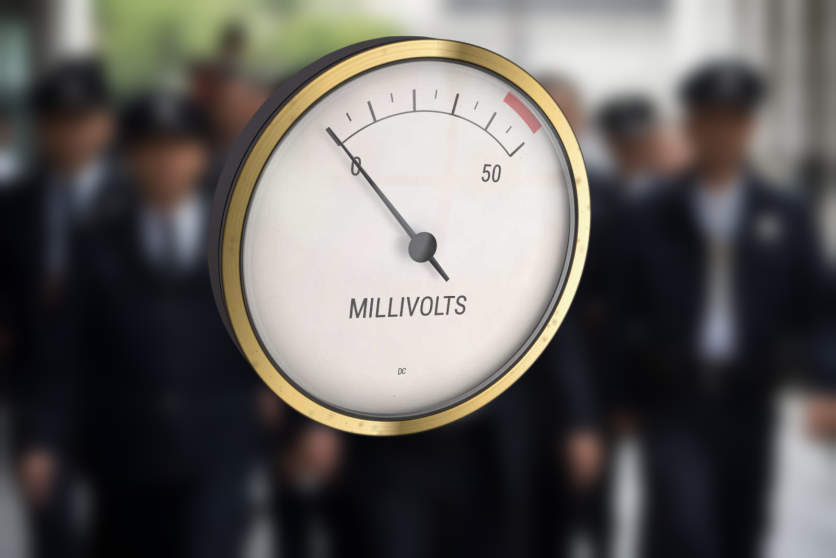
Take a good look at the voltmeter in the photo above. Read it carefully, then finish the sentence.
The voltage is 0 mV
